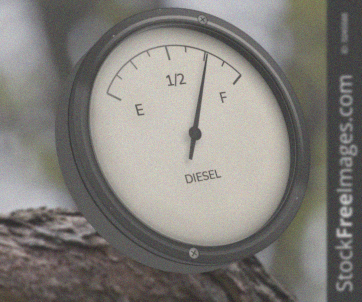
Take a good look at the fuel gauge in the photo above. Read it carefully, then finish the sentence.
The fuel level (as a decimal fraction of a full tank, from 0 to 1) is 0.75
